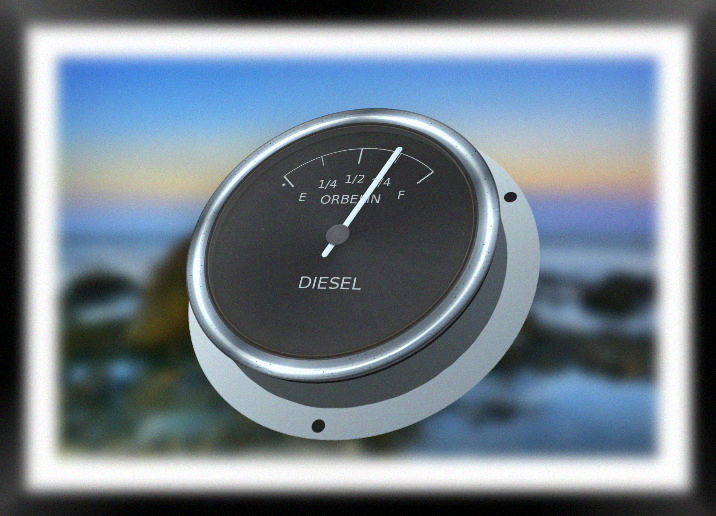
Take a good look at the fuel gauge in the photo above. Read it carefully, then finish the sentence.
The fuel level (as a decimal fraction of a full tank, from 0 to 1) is 0.75
